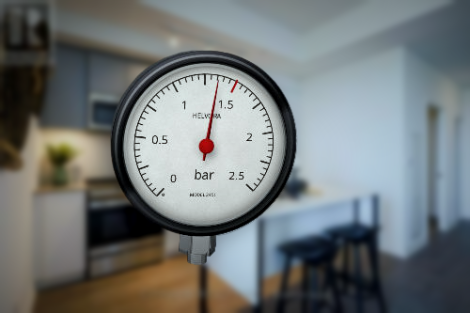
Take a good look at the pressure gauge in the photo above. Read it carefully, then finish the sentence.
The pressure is 1.35 bar
